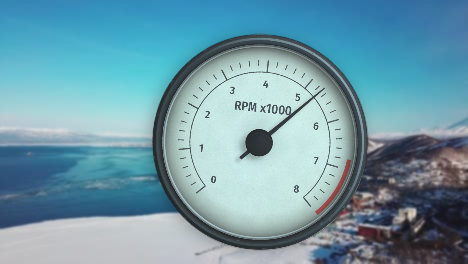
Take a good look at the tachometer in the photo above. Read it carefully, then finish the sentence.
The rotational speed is 5300 rpm
